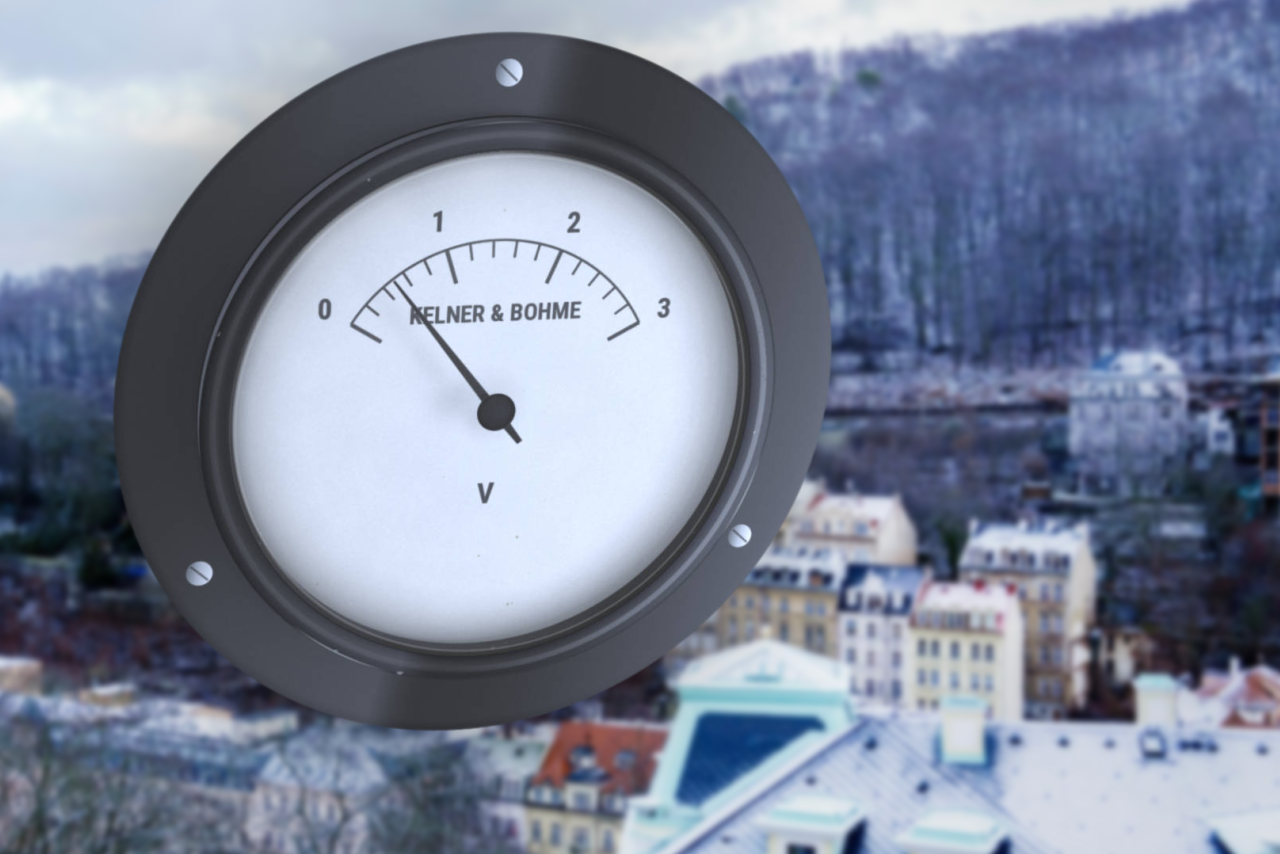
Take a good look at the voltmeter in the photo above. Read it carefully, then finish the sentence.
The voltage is 0.5 V
